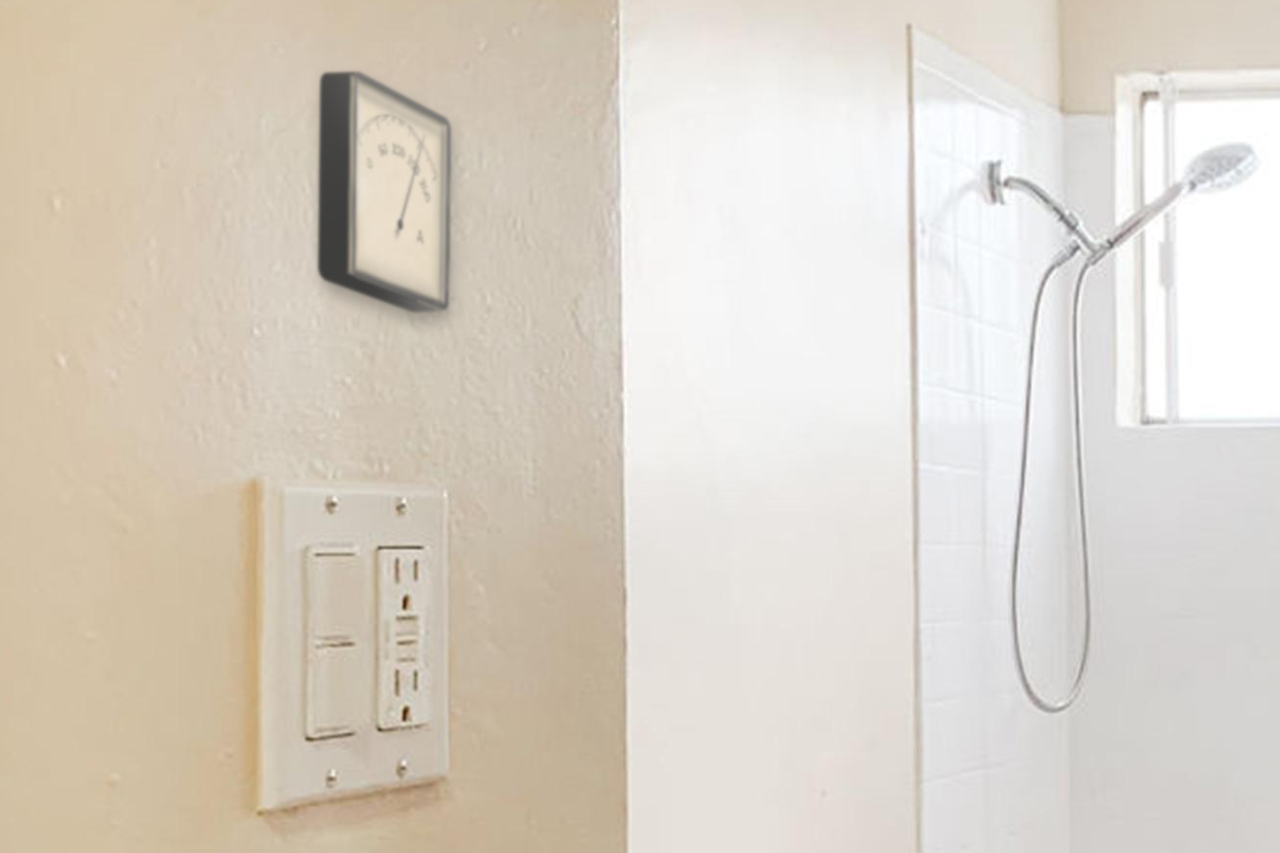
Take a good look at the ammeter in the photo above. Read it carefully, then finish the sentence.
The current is 150 A
